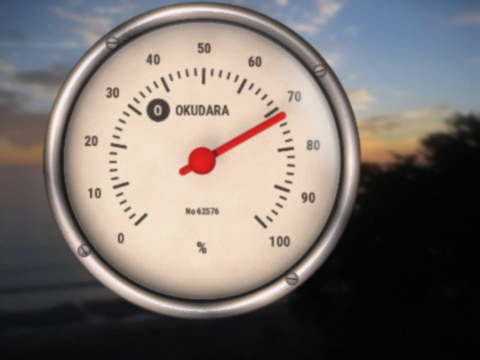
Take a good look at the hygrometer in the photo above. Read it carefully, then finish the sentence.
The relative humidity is 72 %
